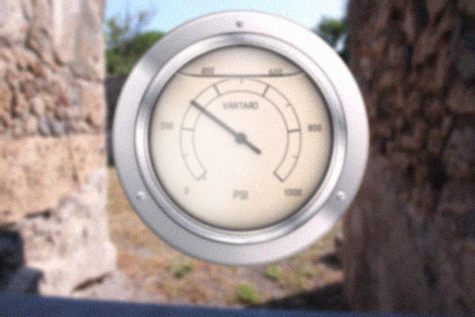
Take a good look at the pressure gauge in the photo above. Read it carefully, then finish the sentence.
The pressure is 300 psi
